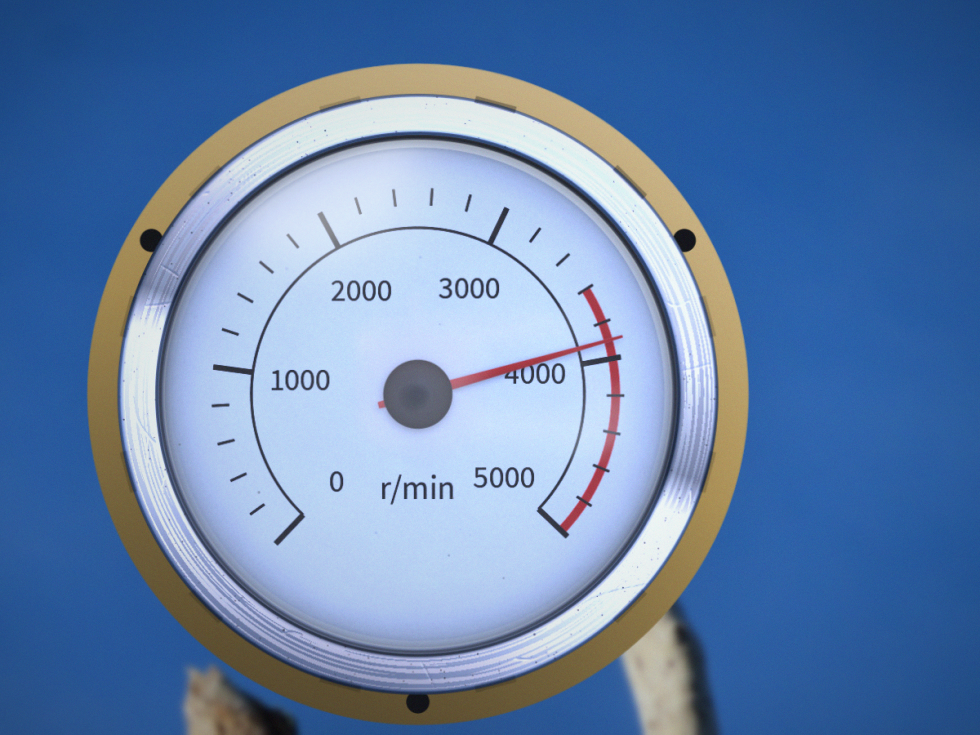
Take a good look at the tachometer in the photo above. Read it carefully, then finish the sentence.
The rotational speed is 3900 rpm
